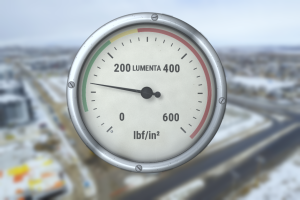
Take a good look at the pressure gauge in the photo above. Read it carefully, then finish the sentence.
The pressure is 120 psi
